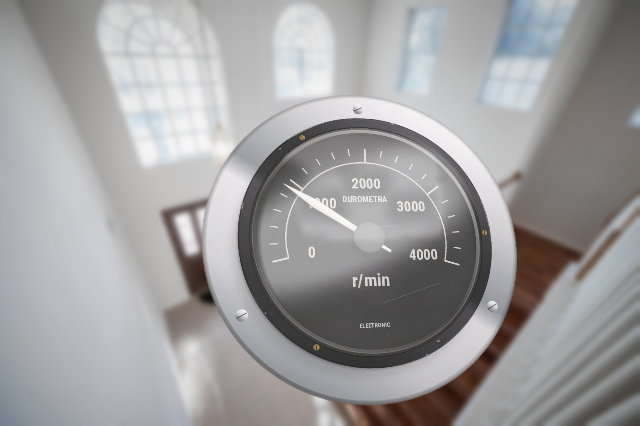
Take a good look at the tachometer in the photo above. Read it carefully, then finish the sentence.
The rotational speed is 900 rpm
